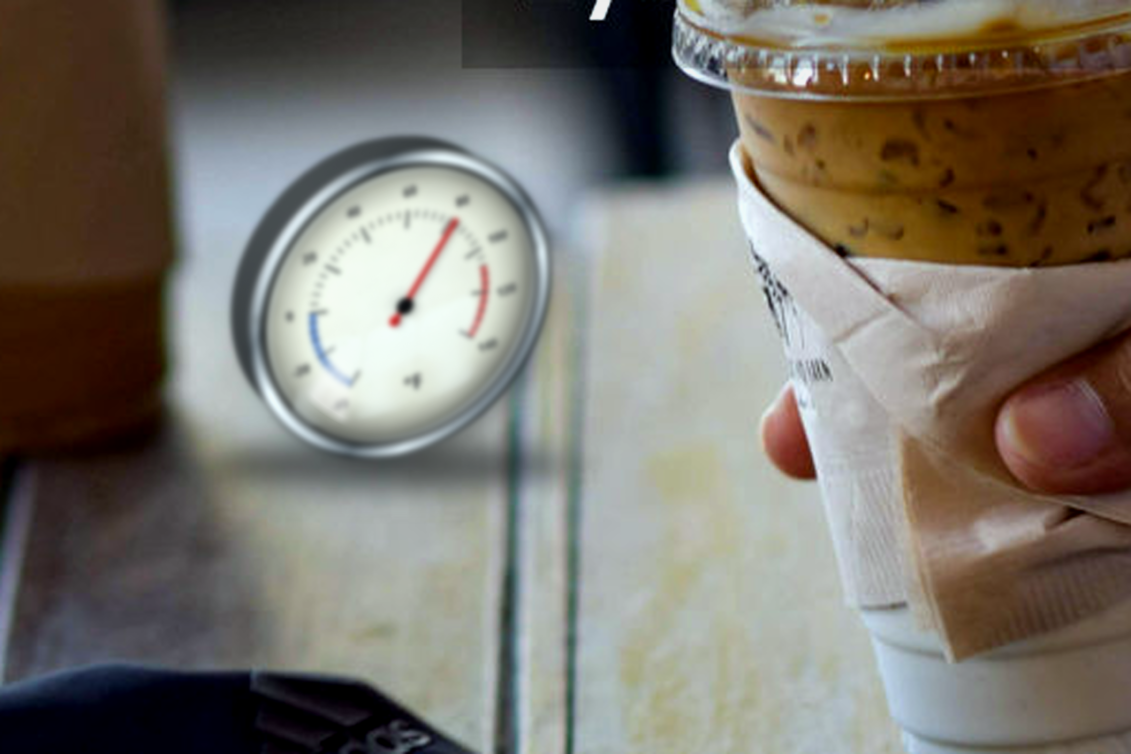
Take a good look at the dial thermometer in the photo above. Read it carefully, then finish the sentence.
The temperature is 80 °F
